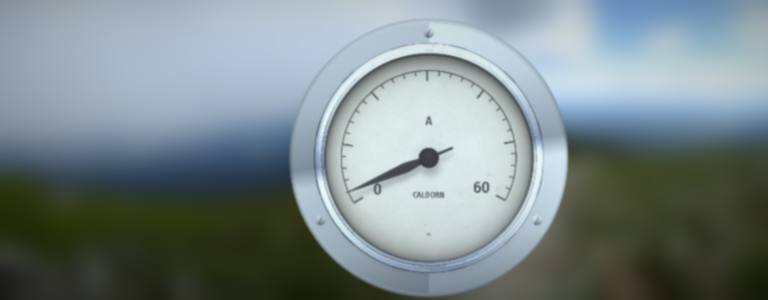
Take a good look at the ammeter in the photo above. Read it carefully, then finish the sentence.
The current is 2 A
